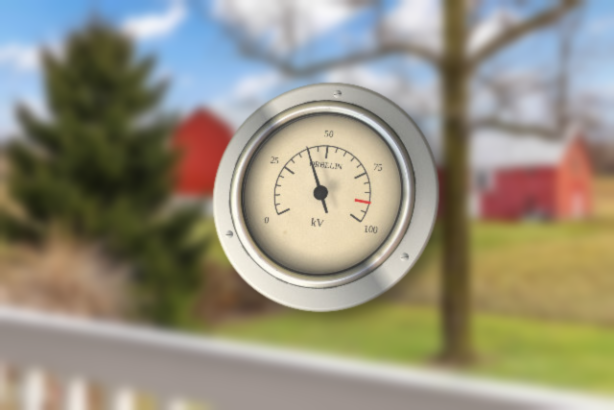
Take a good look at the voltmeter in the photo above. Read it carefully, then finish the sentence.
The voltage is 40 kV
